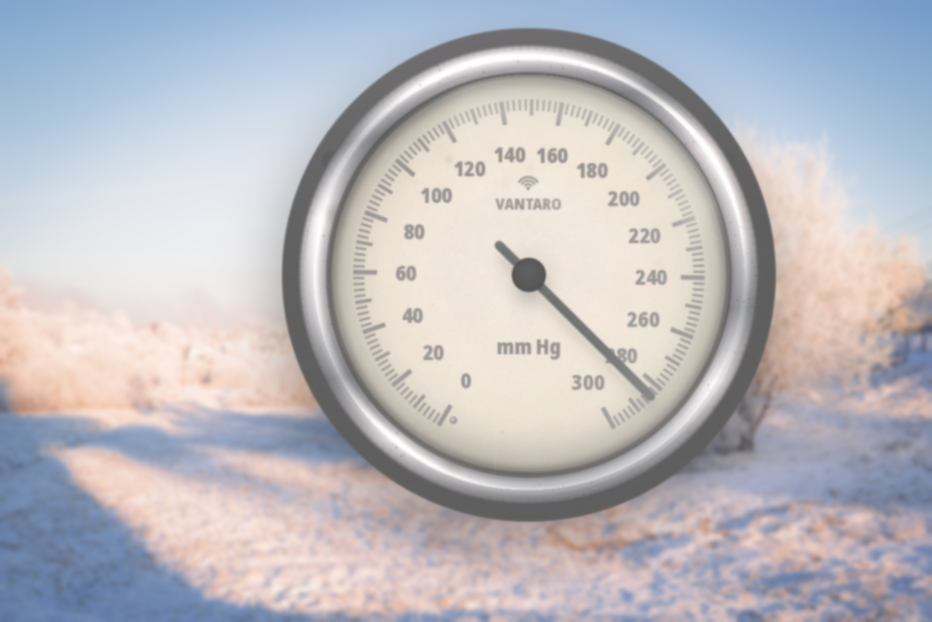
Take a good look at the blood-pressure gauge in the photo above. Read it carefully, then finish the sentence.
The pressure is 284 mmHg
